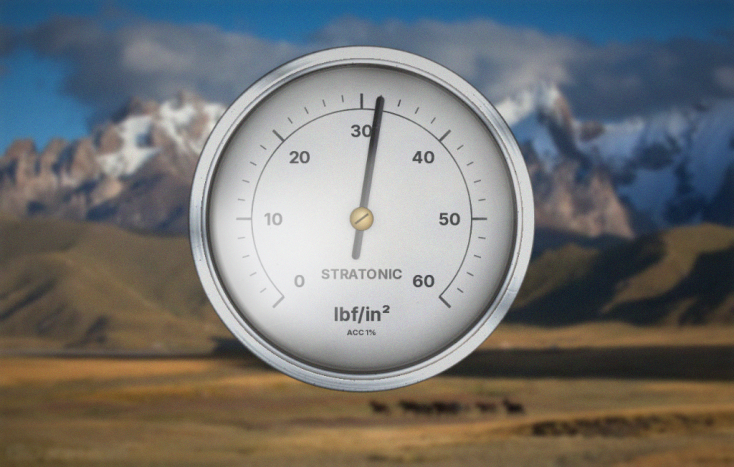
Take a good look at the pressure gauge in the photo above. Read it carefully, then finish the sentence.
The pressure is 32 psi
